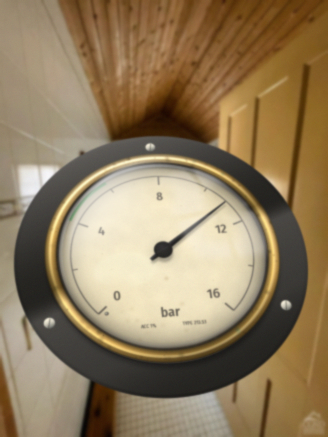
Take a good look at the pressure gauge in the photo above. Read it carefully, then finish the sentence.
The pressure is 11 bar
